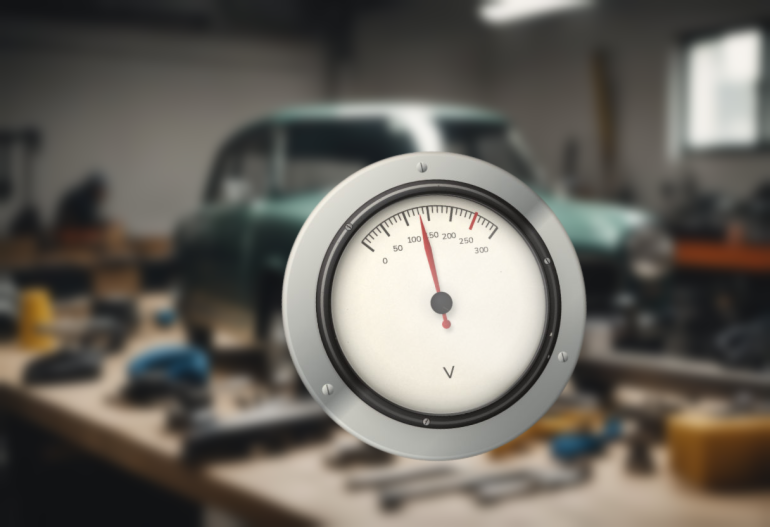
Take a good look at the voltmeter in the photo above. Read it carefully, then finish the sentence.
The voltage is 130 V
